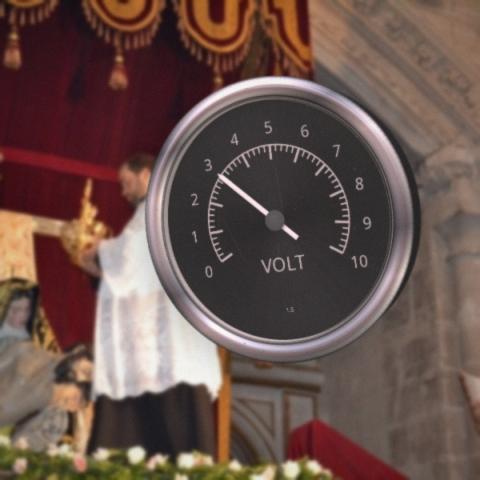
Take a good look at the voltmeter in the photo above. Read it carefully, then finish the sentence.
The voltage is 3 V
